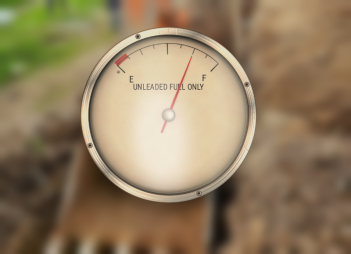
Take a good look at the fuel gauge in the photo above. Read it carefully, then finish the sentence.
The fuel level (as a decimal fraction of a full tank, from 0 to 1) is 0.75
